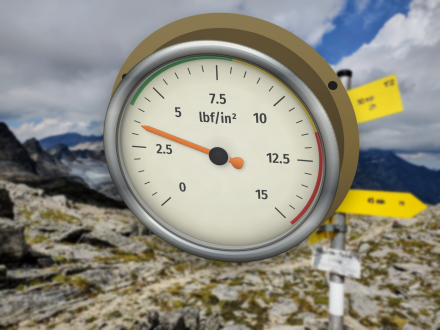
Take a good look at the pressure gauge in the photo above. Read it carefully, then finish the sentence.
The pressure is 3.5 psi
